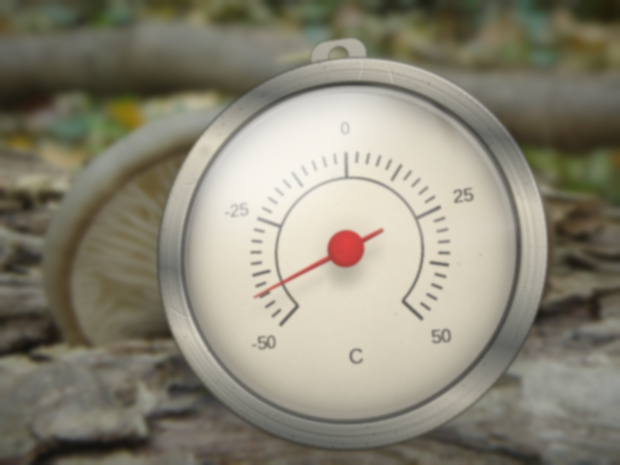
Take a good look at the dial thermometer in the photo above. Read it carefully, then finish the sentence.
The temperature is -42.5 °C
